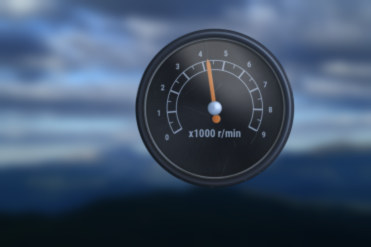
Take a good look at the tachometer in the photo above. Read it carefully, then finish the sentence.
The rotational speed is 4250 rpm
